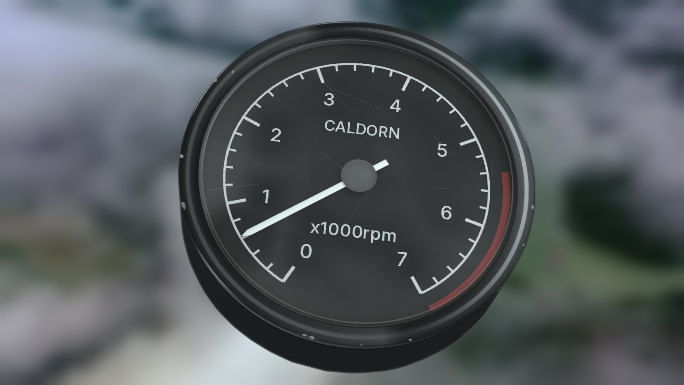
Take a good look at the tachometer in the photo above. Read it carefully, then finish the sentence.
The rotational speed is 600 rpm
